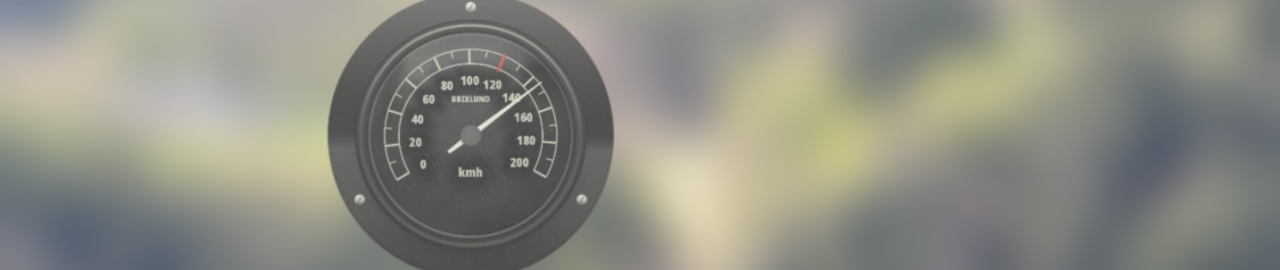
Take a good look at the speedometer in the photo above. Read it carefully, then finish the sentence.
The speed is 145 km/h
